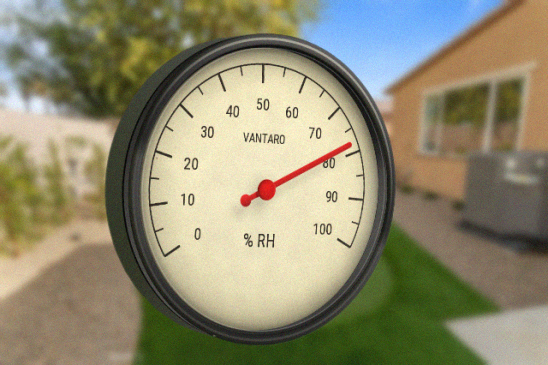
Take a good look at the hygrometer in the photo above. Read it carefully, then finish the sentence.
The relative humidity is 77.5 %
